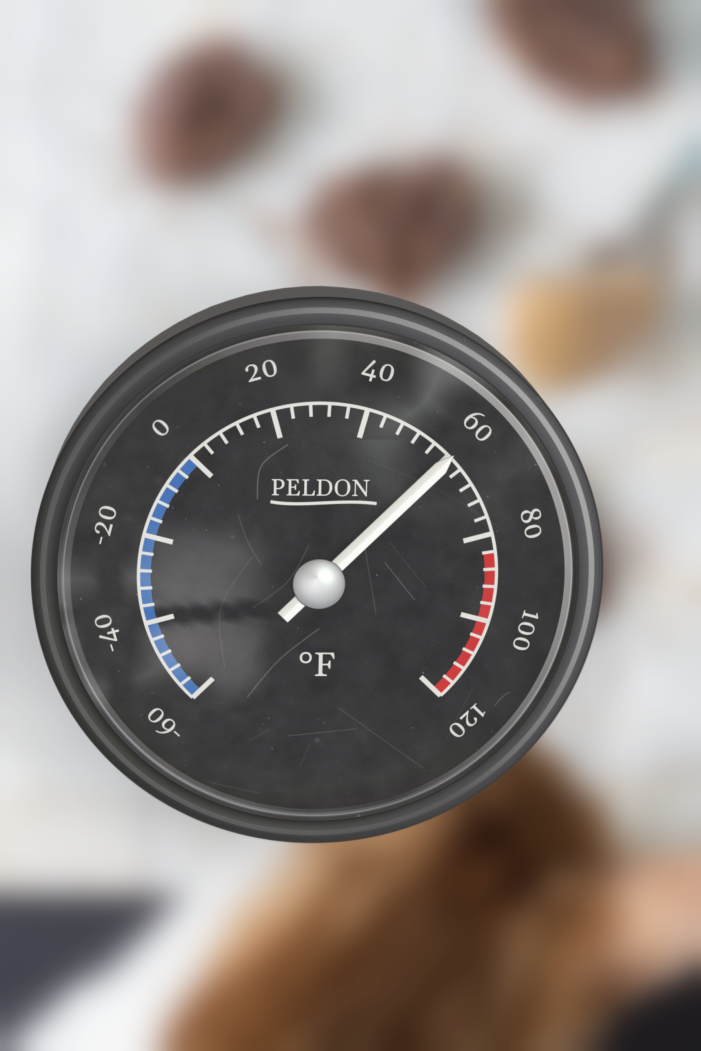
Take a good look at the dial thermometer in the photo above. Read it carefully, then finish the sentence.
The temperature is 60 °F
